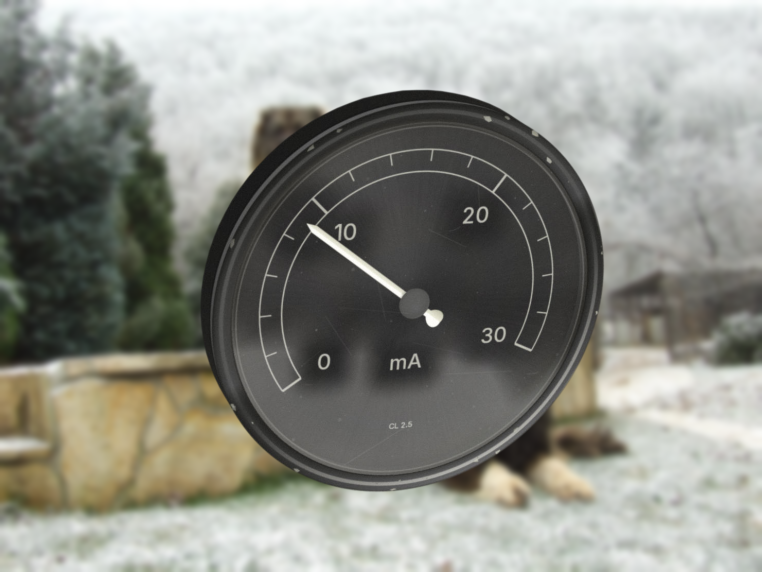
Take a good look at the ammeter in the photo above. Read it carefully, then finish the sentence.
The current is 9 mA
